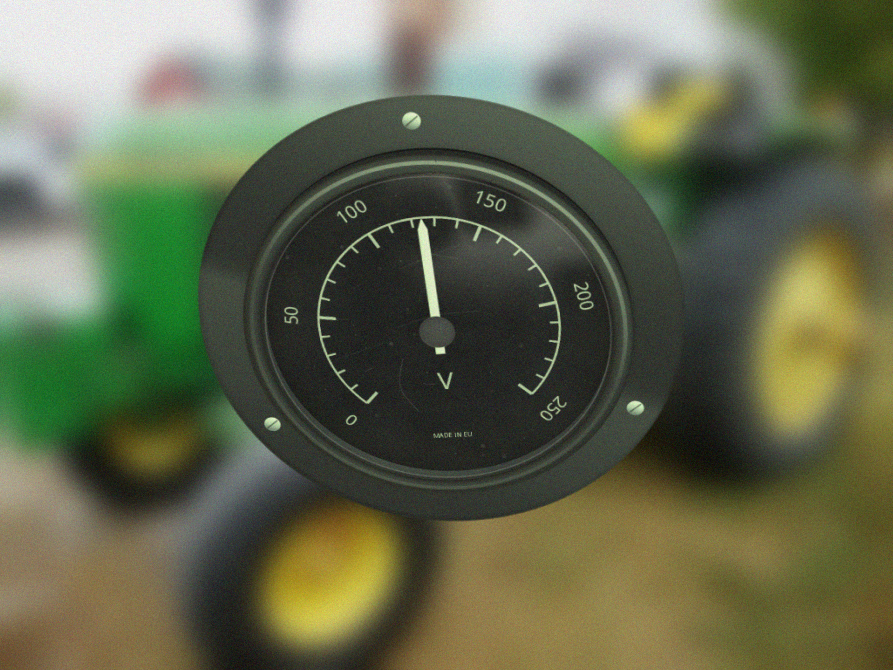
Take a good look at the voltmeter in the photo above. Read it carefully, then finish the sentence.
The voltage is 125 V
